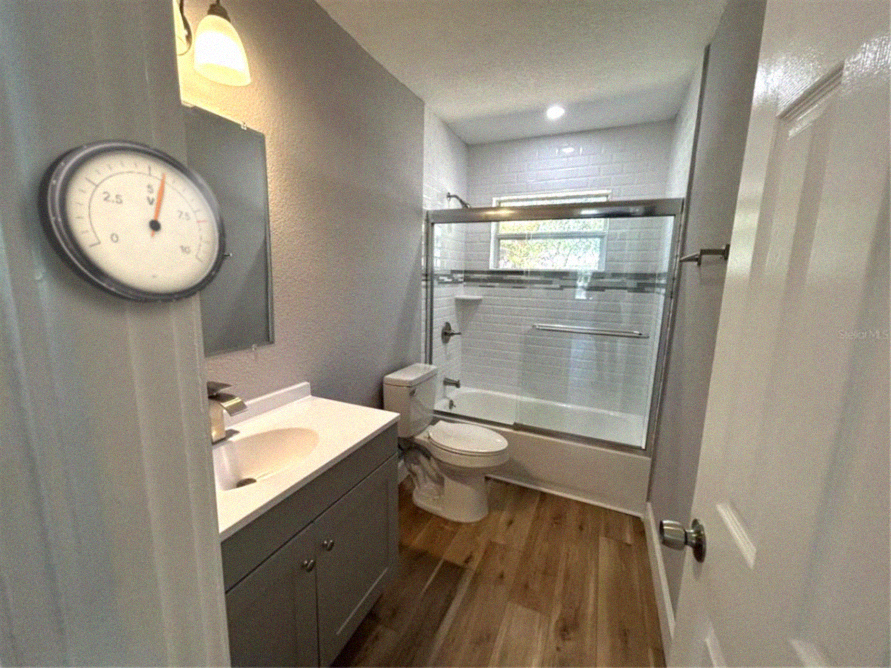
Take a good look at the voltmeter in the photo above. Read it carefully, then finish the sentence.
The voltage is 5.5 V
